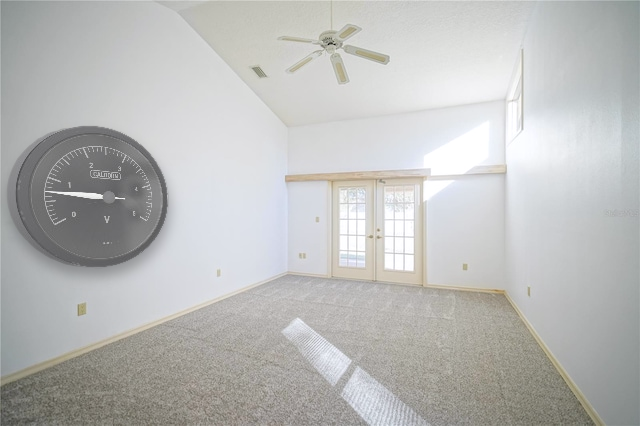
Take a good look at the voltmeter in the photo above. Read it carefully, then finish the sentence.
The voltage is 0.7 V
